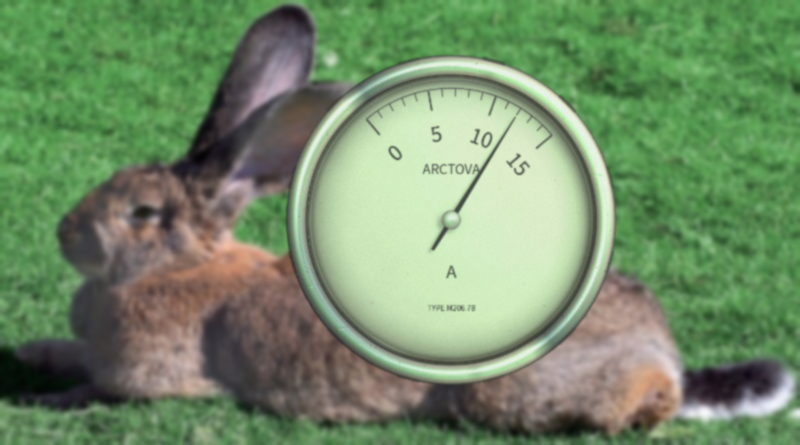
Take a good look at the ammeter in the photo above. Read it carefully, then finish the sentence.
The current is 12 A
